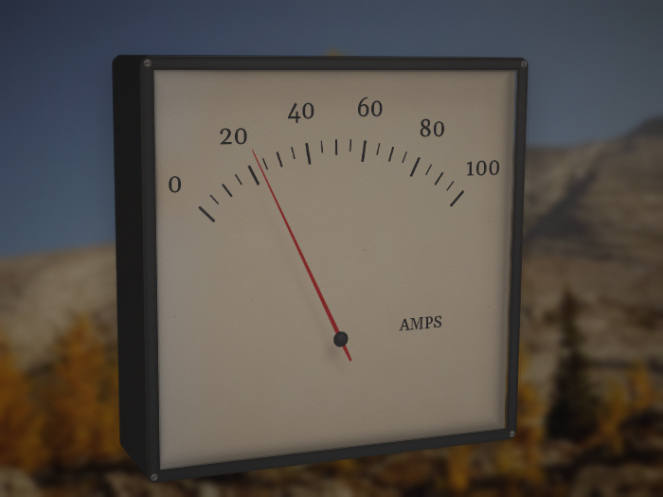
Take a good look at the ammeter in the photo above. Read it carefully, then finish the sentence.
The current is 22.5 A
